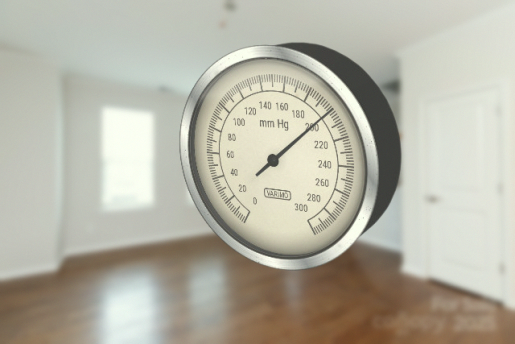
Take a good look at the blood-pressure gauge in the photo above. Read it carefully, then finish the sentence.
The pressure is 200 mmHg
